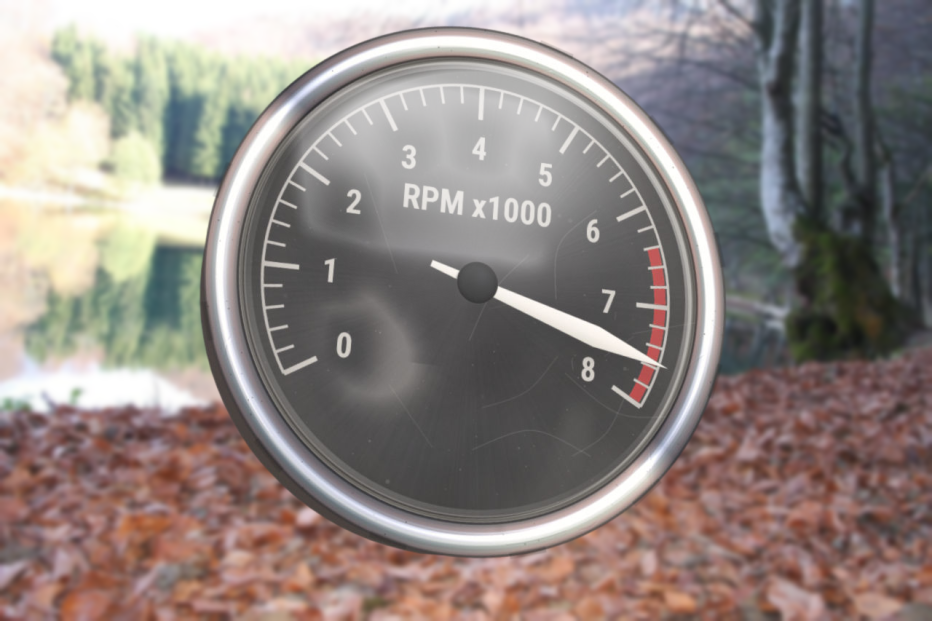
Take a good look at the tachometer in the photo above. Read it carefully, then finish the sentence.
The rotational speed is 7600 rpm
